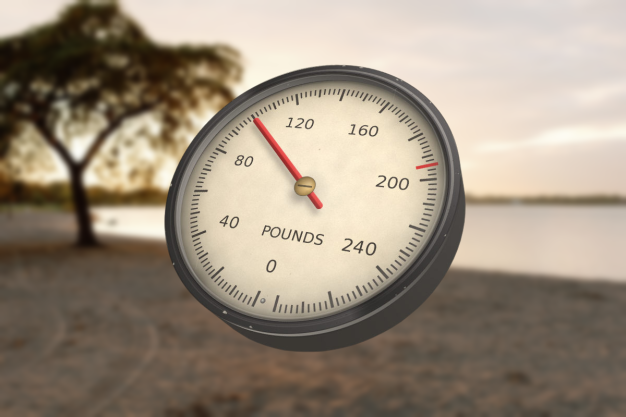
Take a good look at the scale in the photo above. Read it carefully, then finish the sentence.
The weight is 100 lb
